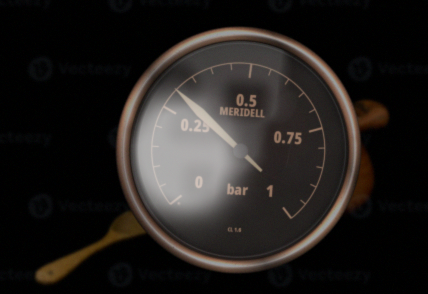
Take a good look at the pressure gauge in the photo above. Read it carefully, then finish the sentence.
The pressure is 0.3 bar
